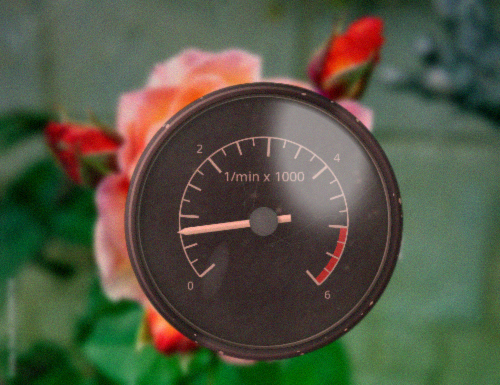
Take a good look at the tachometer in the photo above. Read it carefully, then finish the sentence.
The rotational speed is 750 rpm
